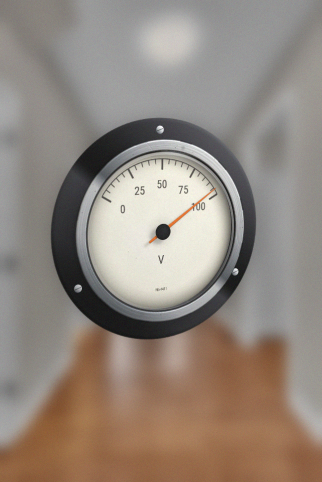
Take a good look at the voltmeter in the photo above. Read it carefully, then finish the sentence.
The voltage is 95 V
